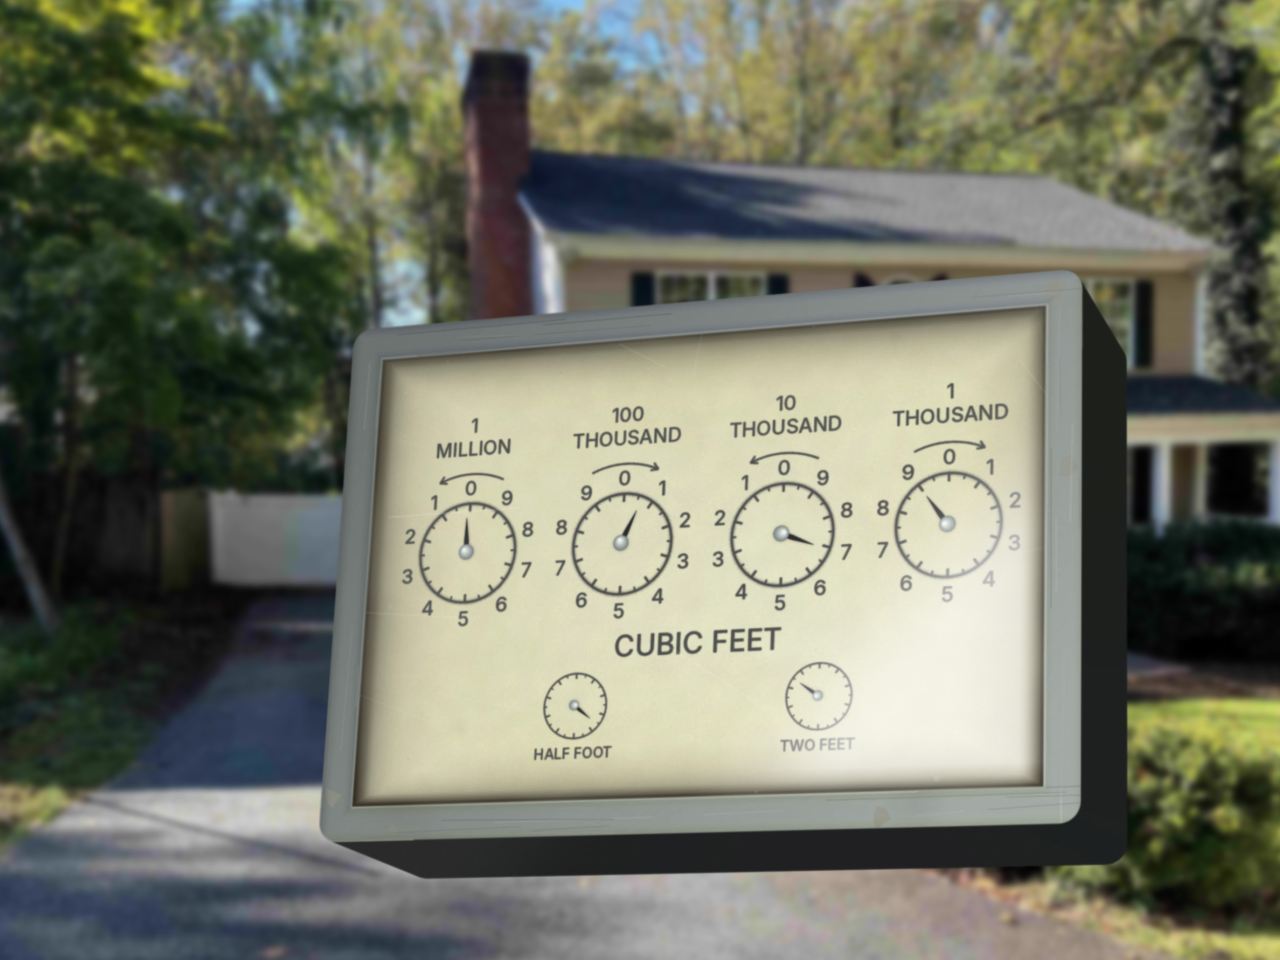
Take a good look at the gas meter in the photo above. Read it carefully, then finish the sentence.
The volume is 6900 ft³
